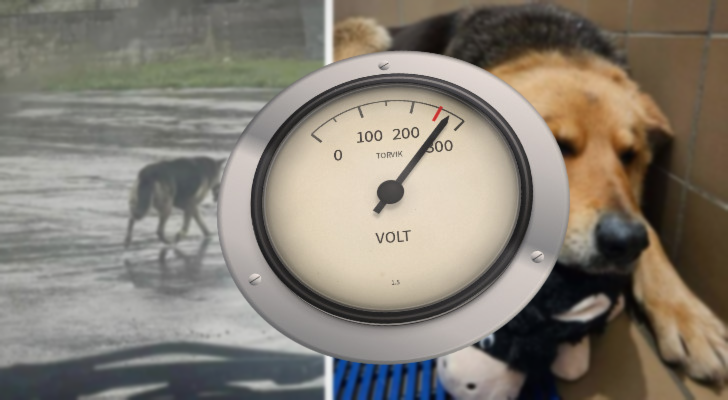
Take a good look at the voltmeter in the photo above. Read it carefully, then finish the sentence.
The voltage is 275 V
